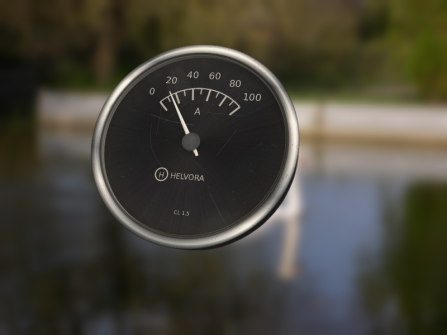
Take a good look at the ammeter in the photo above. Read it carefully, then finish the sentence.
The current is 15 A
